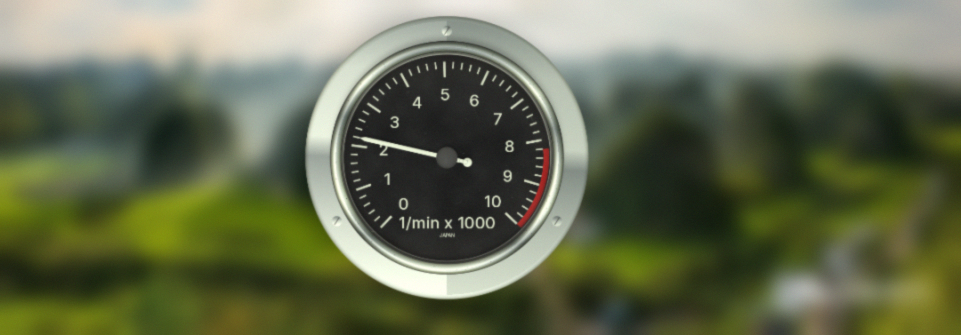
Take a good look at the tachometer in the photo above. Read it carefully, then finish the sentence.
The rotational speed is 2200 rpm
